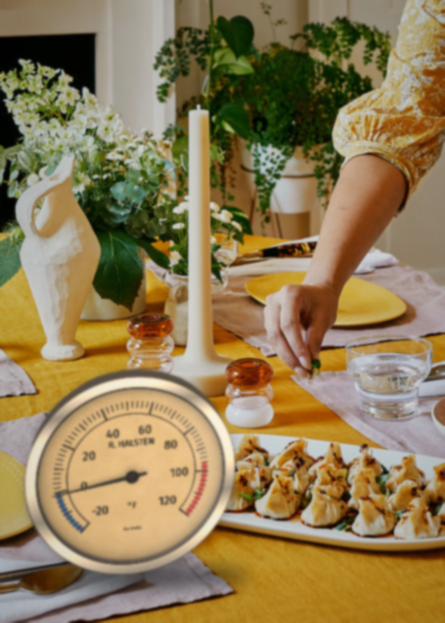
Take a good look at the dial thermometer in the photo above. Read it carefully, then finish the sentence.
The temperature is 0 °F
